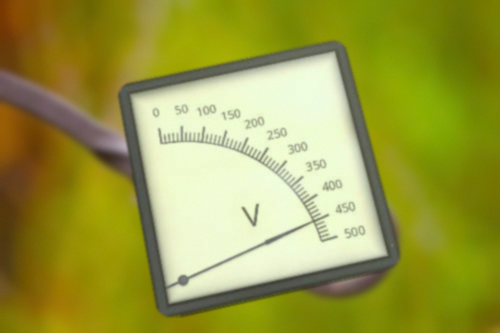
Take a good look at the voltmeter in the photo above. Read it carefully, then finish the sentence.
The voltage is 450 V
